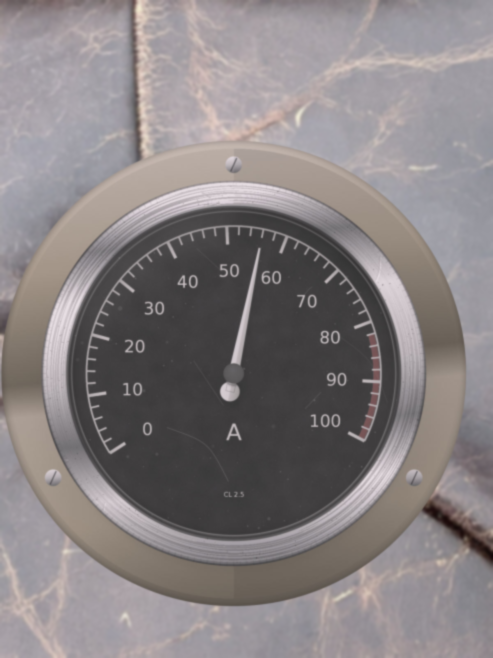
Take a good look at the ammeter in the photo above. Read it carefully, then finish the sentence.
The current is 56 A
